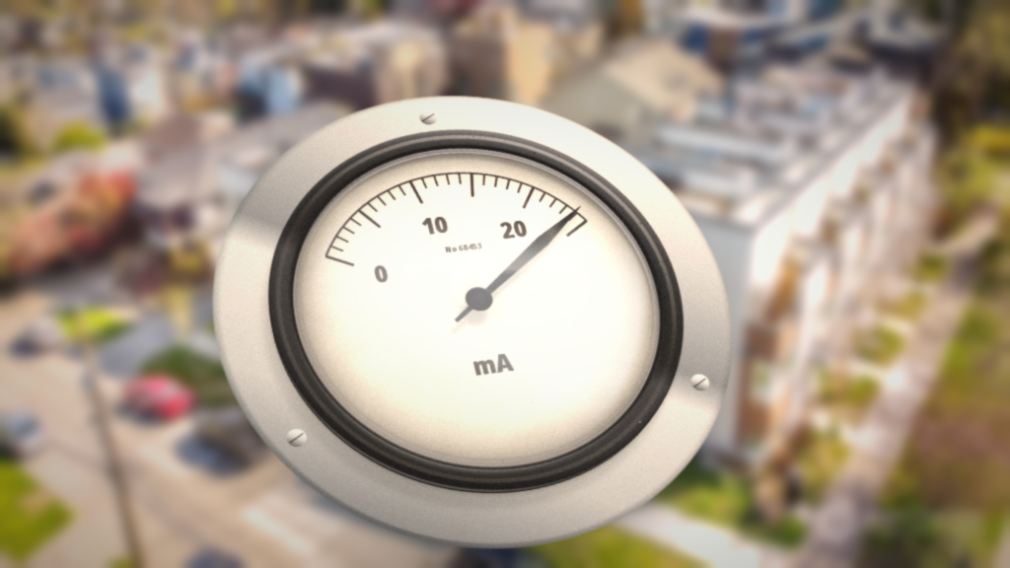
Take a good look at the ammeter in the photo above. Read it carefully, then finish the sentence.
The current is 24 mA
